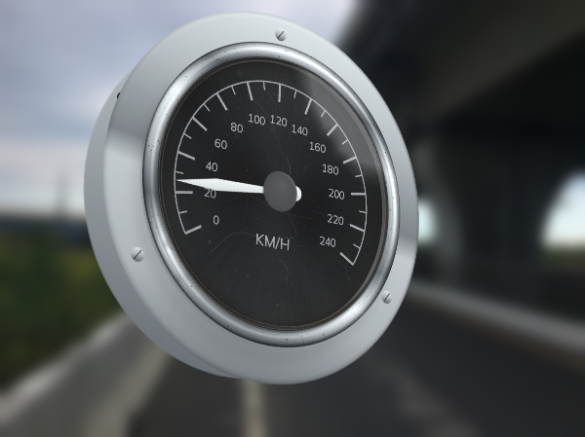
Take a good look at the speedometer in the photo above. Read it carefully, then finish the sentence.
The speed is 25 km/h
